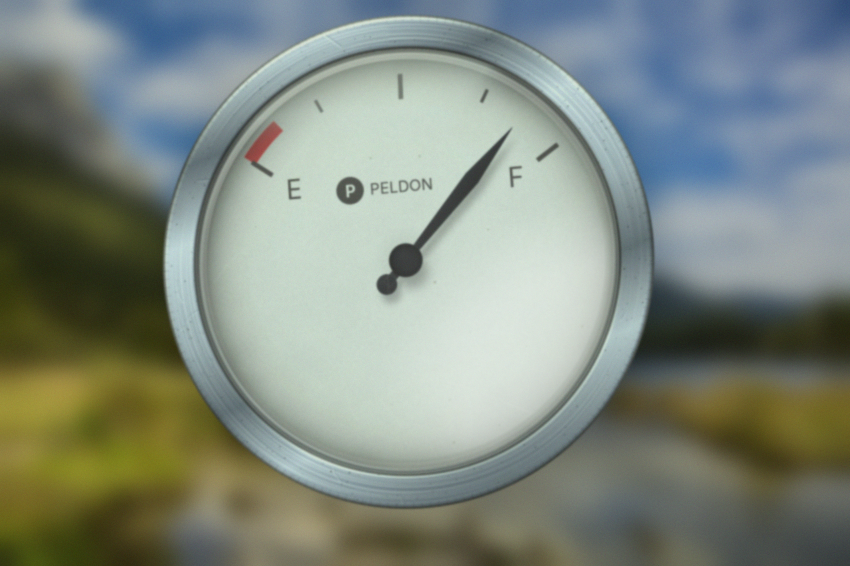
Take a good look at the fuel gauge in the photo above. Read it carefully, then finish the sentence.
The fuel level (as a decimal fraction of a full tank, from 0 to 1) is 0.875
